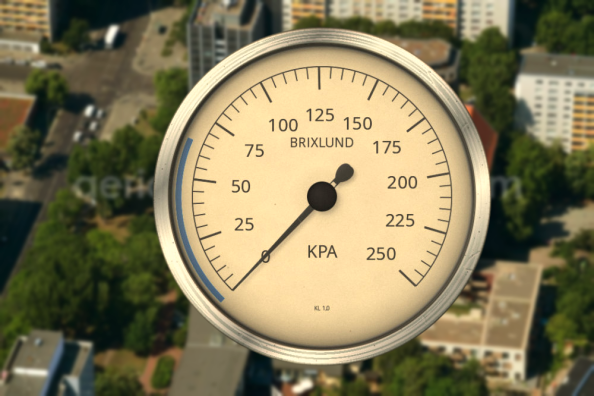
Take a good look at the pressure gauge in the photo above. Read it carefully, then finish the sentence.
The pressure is 0 kPa
